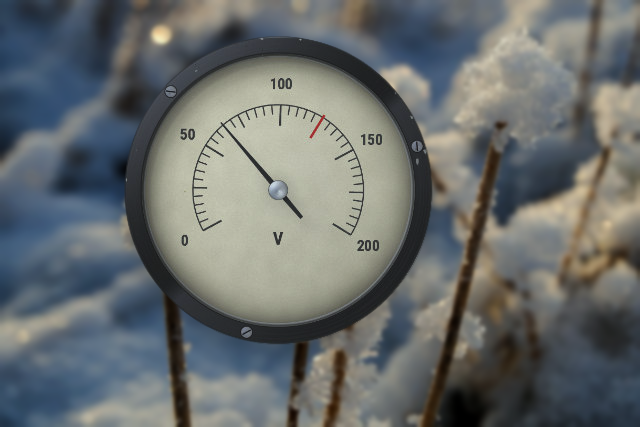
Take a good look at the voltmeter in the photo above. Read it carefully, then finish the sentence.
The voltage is 65 V
